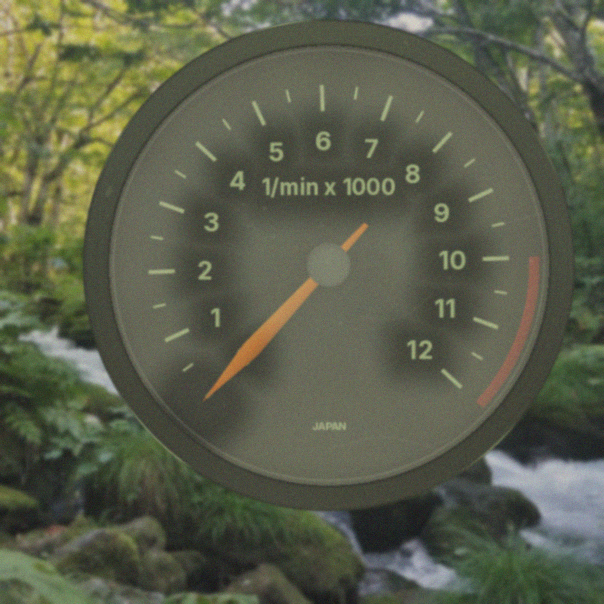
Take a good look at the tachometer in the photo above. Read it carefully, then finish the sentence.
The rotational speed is 0 rpm
